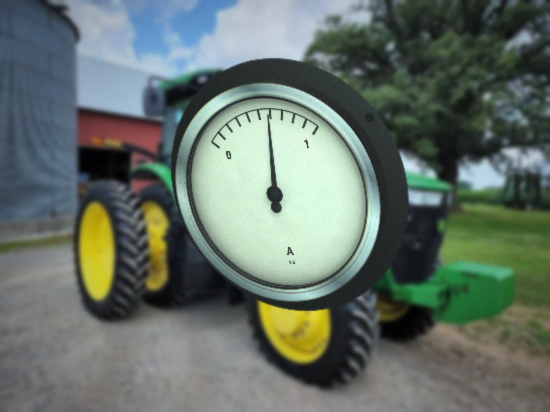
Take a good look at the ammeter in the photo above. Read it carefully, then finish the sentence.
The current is 0.6 A
